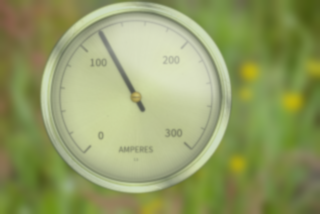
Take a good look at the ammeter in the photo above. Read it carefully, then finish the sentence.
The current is 120 A
